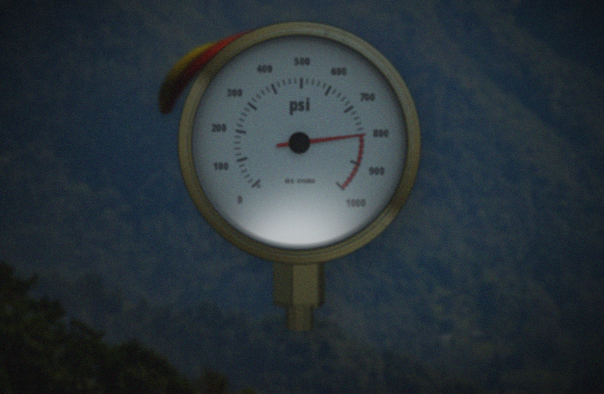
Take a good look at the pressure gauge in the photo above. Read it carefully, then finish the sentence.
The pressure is 800 psi
